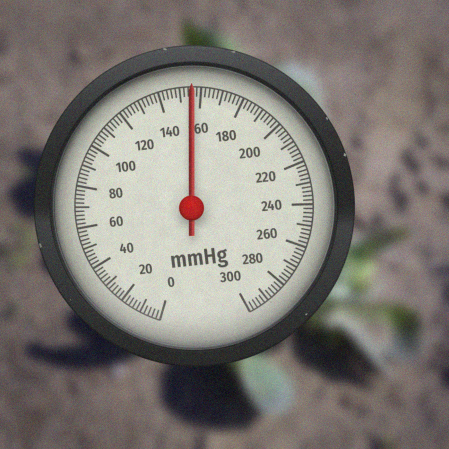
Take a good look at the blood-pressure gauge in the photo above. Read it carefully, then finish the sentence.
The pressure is 156 mmHg
